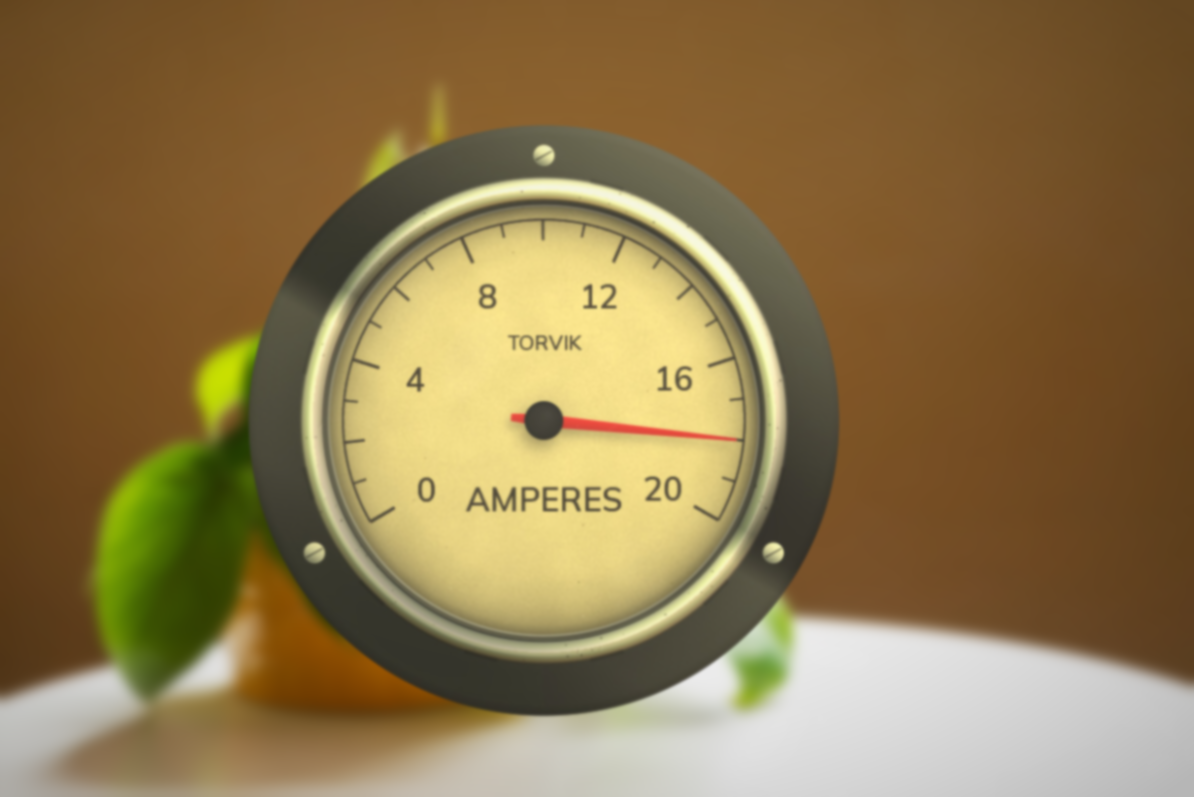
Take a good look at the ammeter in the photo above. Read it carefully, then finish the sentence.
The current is 18 A
